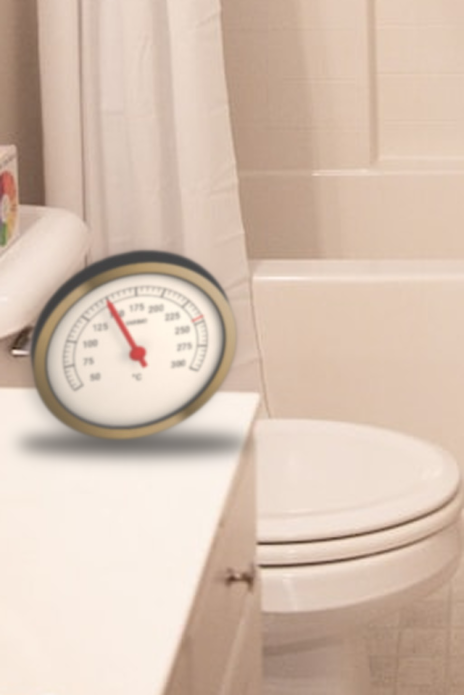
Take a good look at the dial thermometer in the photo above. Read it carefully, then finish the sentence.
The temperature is 150 °C
